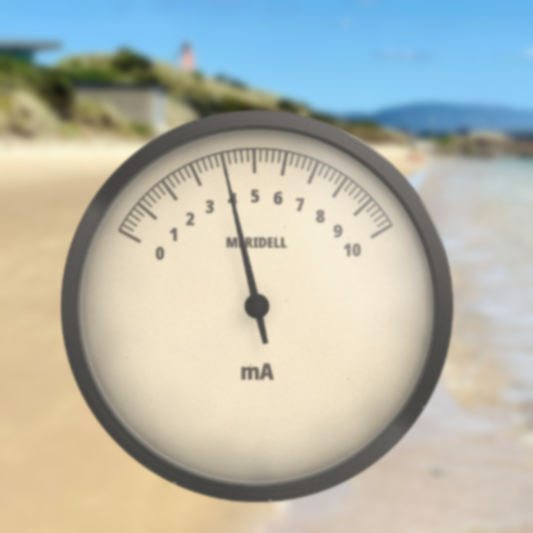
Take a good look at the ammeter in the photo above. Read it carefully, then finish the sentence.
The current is 4 mA
